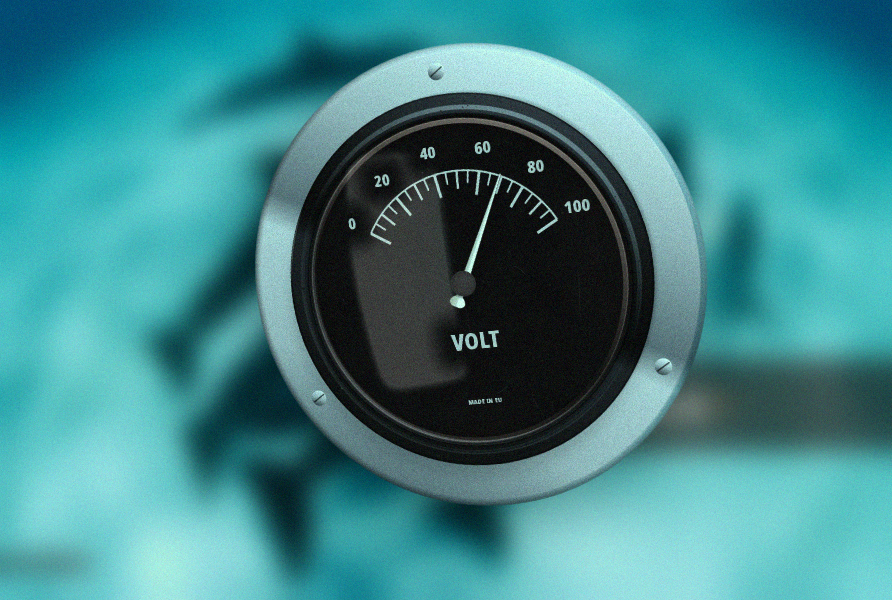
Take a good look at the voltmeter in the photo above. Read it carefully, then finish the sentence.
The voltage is 70 V
